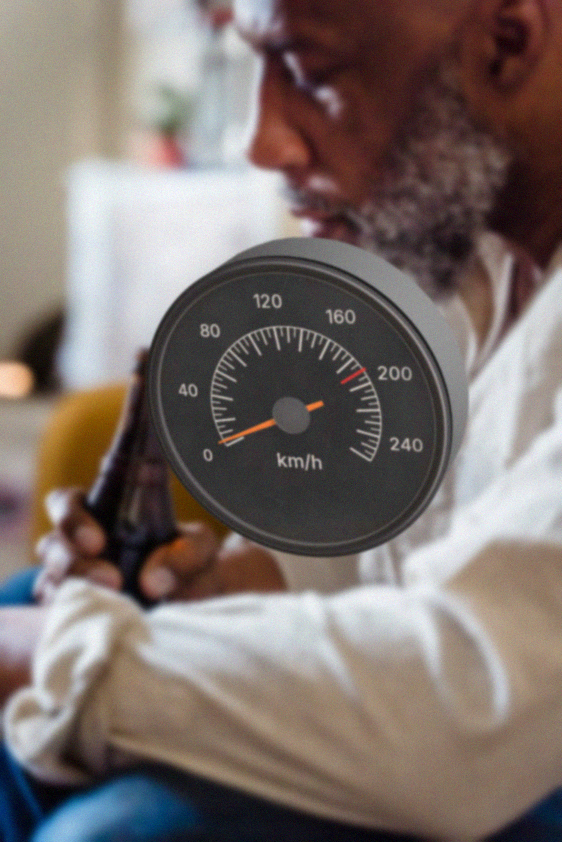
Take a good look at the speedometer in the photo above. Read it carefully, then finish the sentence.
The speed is 5 km/h
